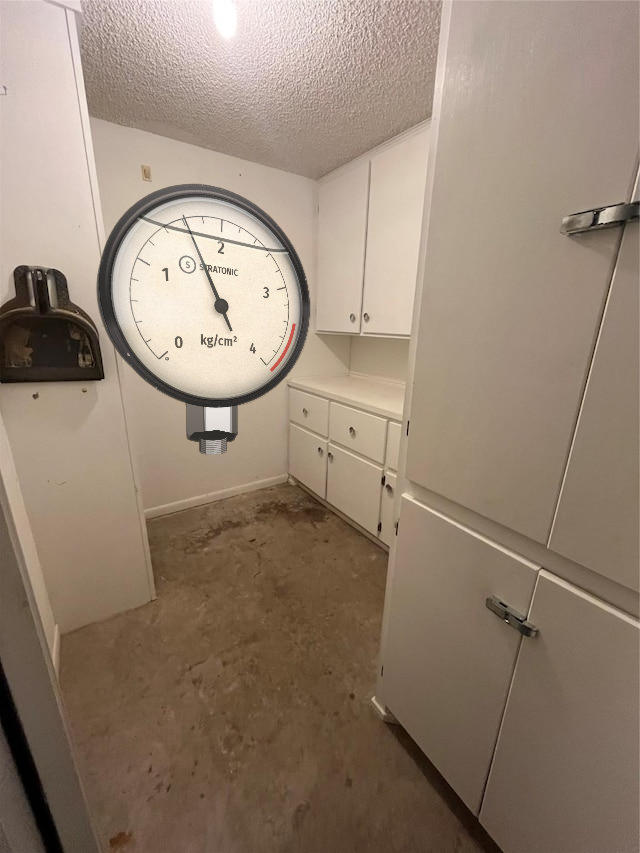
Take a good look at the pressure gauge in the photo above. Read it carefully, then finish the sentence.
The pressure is 1.6 kg/cm²
